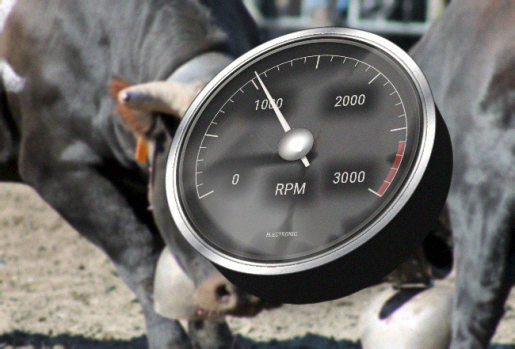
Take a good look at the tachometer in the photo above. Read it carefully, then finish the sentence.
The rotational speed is 1050 rpm
